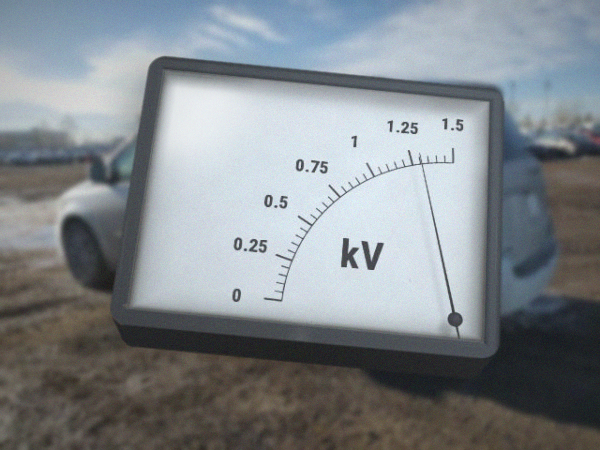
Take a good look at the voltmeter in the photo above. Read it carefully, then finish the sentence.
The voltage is 1.3 kV
